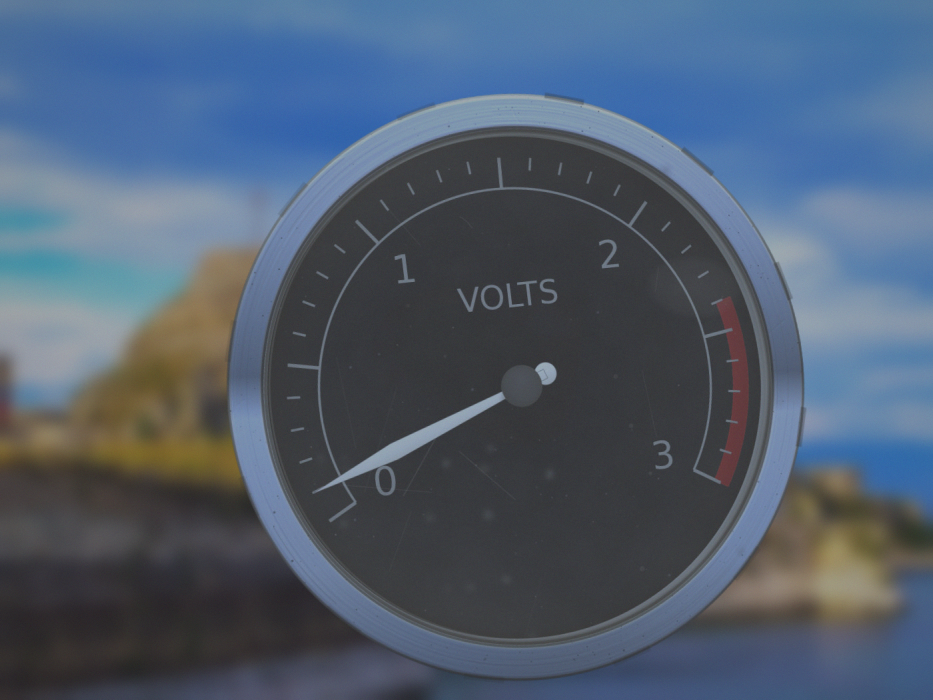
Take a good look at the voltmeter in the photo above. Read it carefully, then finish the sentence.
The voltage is 0.1 V
